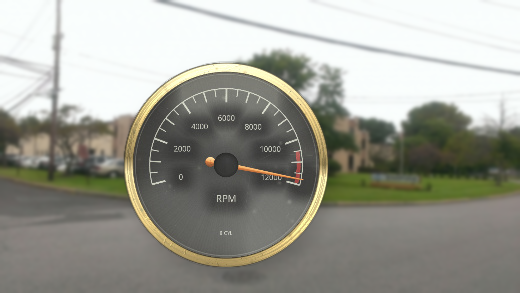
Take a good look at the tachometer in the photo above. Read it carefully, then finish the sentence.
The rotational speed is 11750 rpm
